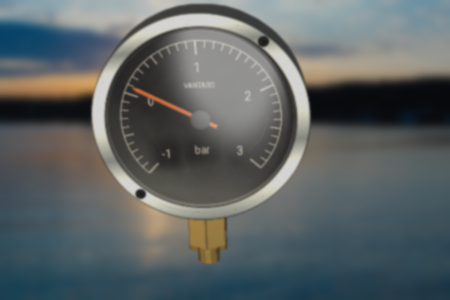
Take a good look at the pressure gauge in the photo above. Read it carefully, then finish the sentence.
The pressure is 0.1 bar
